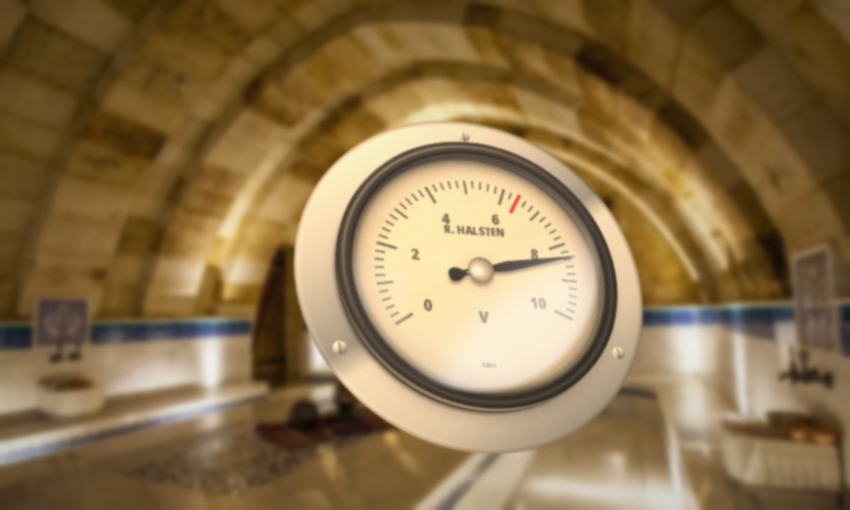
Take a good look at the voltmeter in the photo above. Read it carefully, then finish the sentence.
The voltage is 8.4 V
